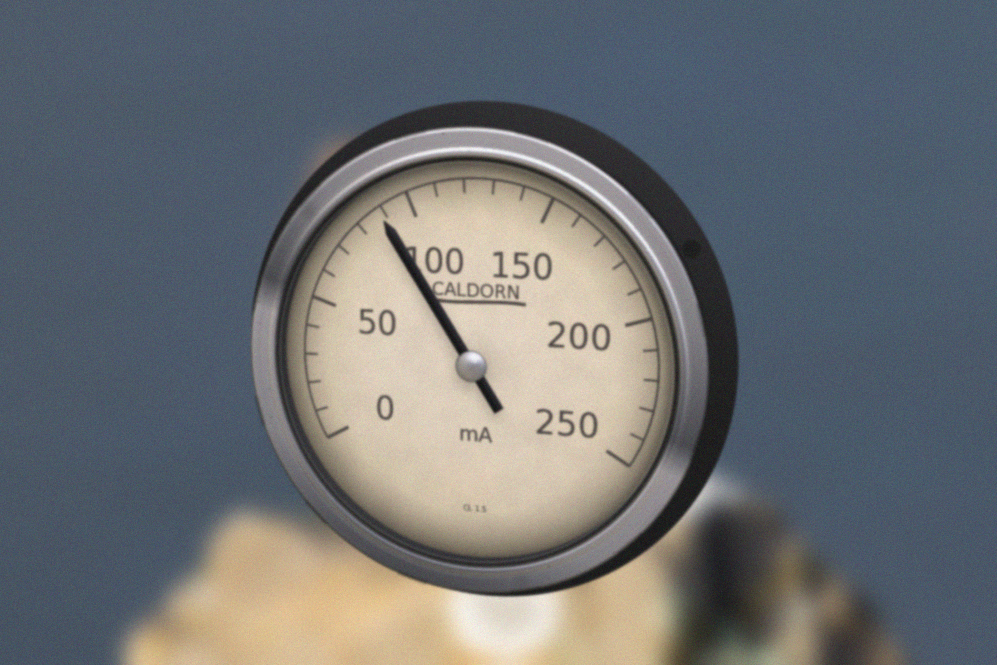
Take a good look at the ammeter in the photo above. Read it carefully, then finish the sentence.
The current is 90 mA
